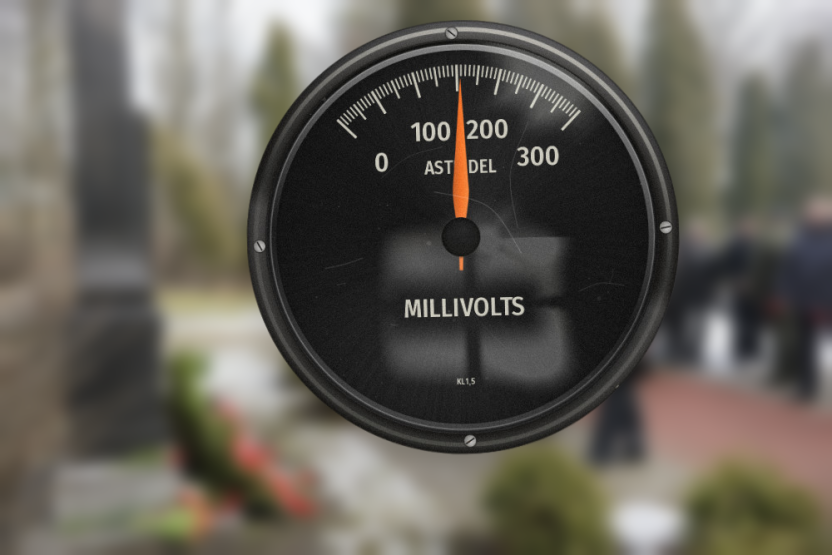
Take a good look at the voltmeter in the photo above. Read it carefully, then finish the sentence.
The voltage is 155 mV
